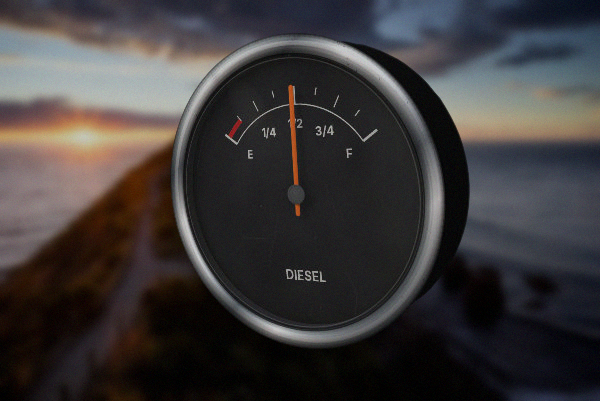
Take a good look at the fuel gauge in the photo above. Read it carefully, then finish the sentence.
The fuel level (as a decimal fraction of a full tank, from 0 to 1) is 0.5
